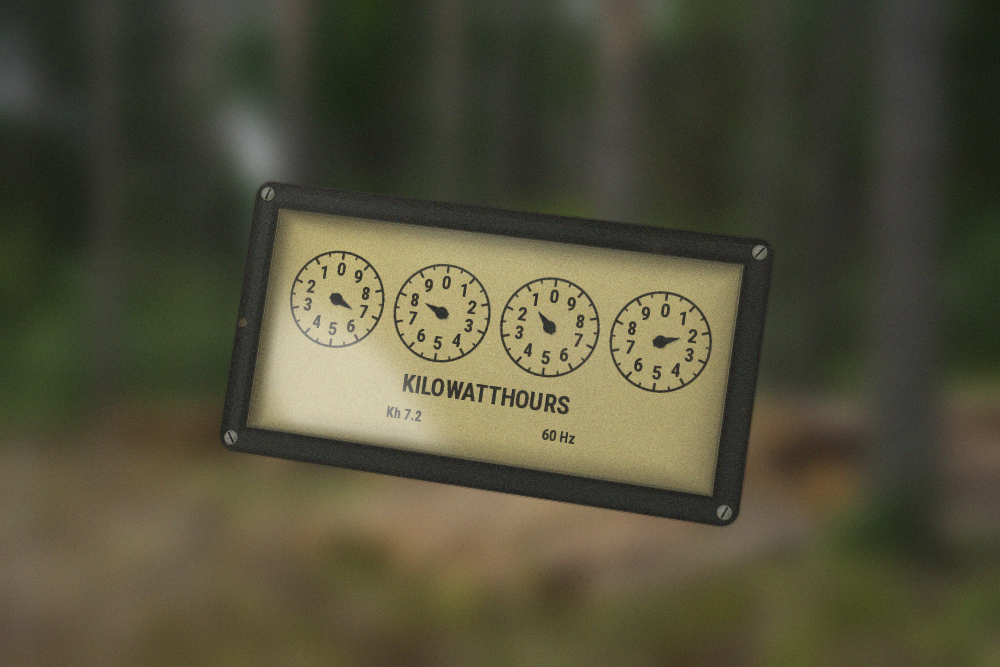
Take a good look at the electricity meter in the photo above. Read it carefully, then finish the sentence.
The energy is 6812 kWh
